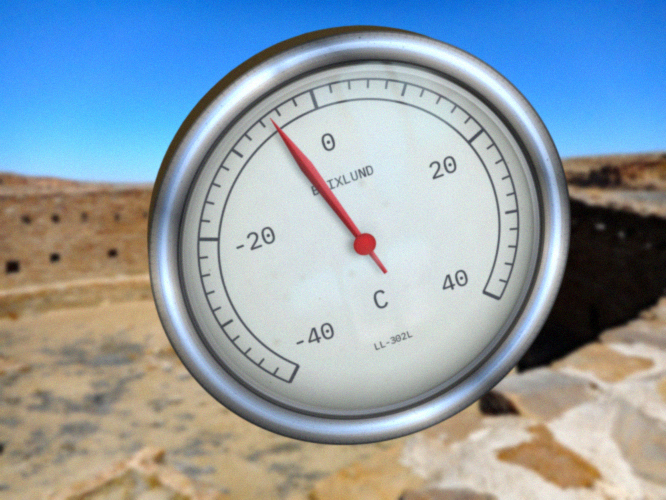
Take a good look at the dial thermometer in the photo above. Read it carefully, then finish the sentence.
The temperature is -5 °C
